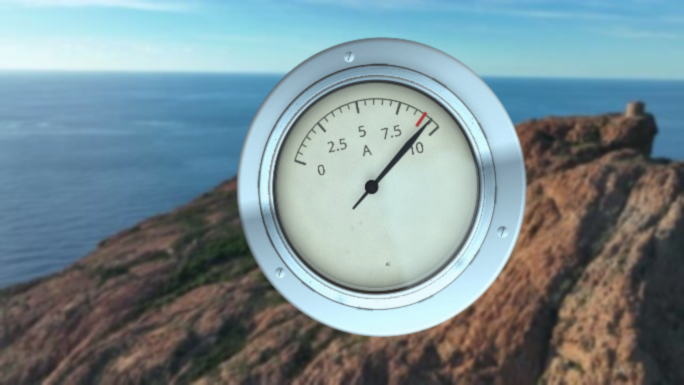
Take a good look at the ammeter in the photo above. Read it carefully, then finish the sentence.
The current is 9.5 A
